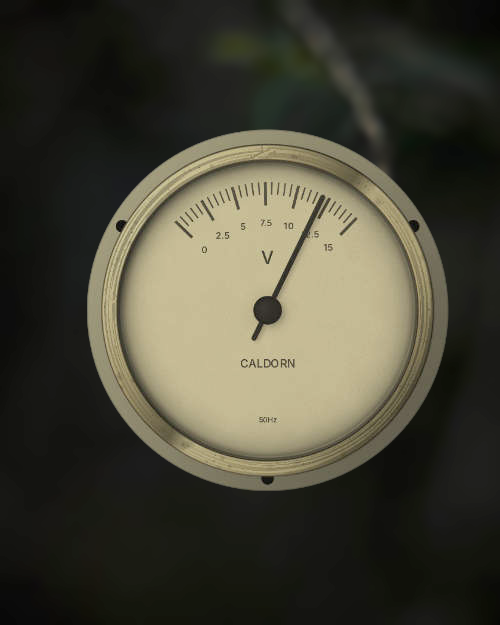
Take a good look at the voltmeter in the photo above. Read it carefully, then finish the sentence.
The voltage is 12 V
